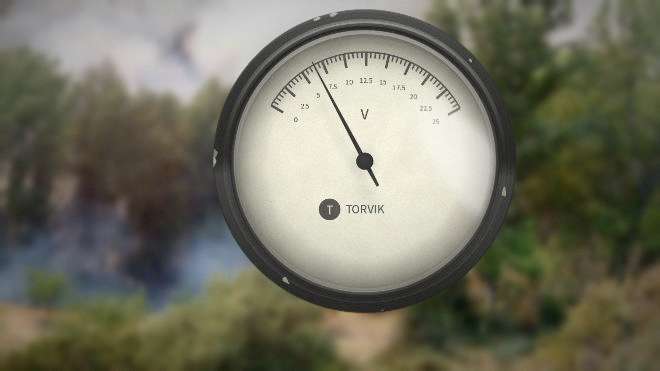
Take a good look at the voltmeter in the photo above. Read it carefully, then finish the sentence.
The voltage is 6.5 V
